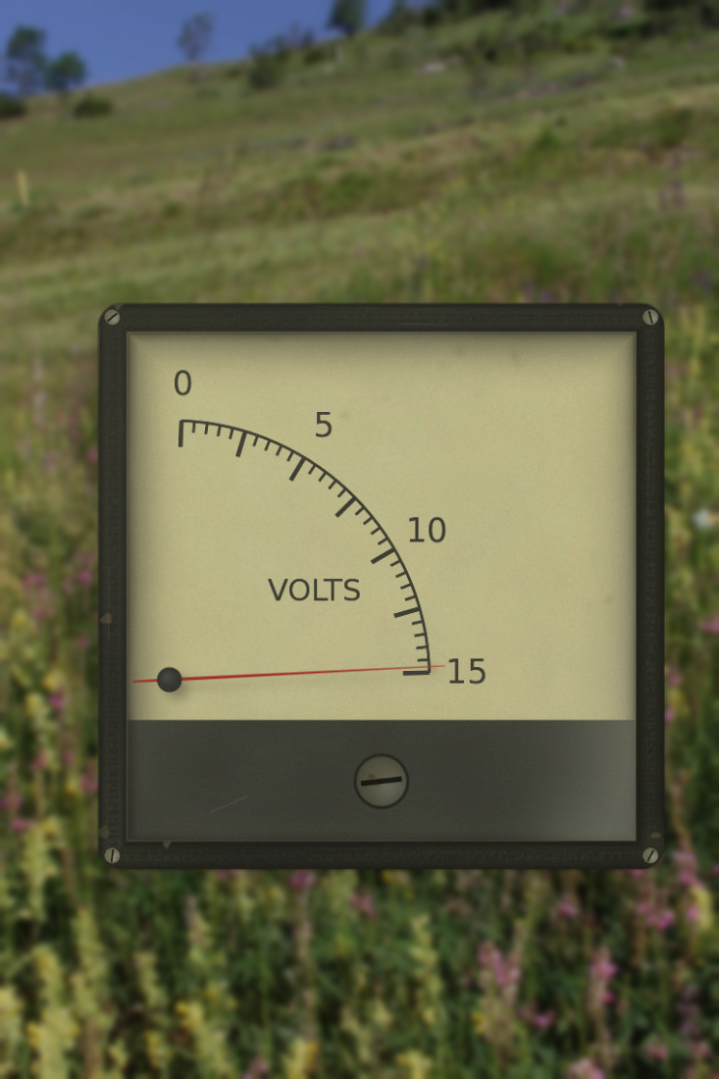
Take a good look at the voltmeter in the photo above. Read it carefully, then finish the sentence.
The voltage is 14.75 V
